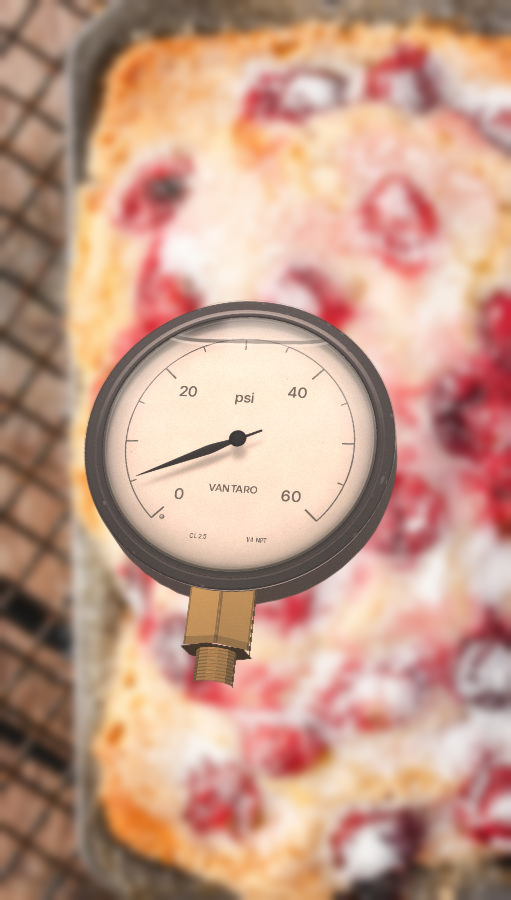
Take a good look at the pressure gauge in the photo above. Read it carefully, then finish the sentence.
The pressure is 5 psi
